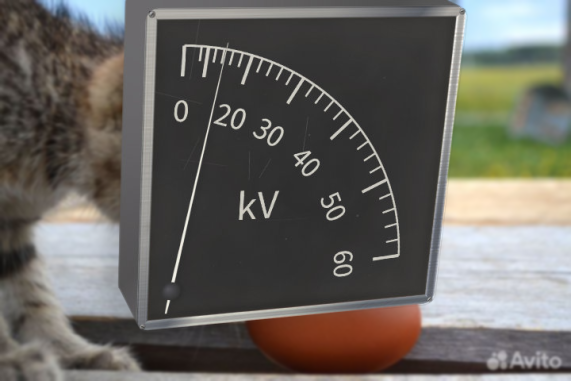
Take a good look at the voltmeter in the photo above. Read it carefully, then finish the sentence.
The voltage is 14 kV
